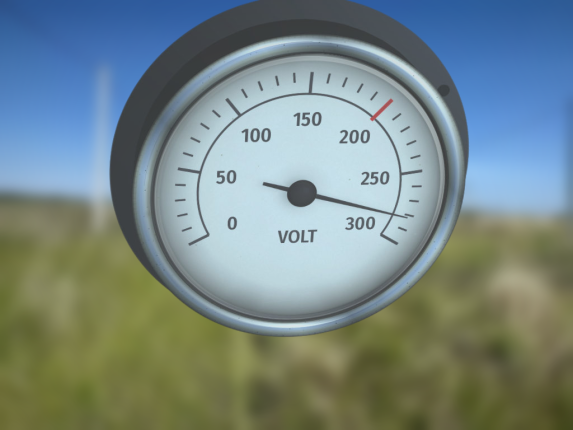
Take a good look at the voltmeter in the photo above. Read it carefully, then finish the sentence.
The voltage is 280 V
